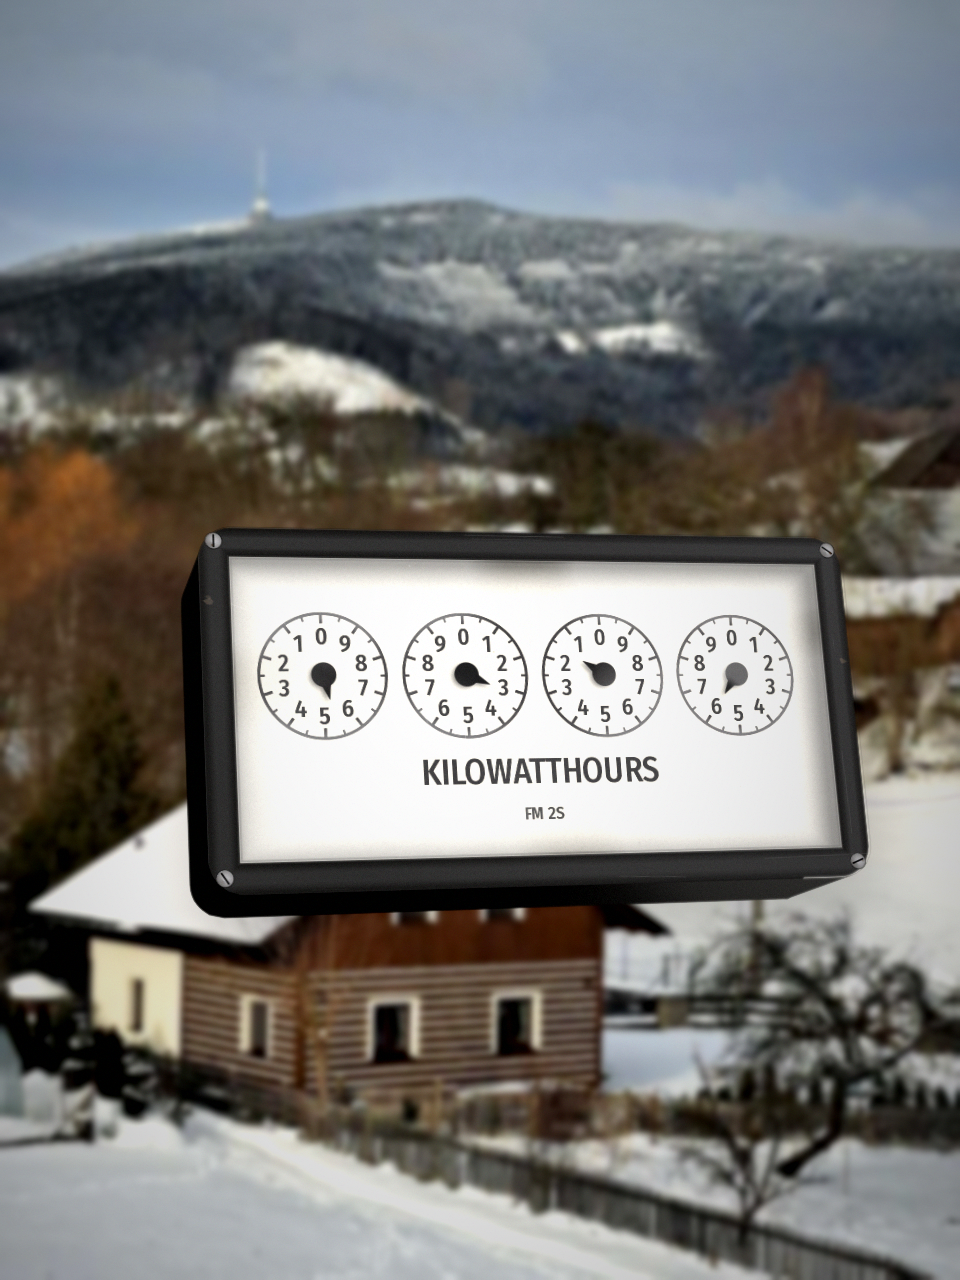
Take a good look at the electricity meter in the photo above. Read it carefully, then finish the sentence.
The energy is 5316 kWh
